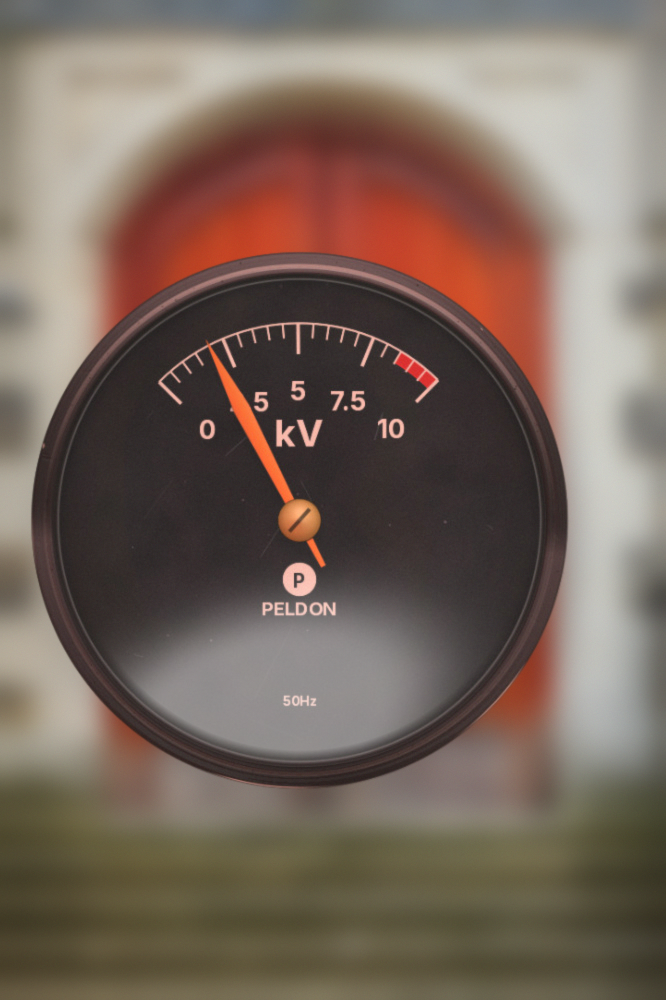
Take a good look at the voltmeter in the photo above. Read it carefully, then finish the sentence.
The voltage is 2 kV
